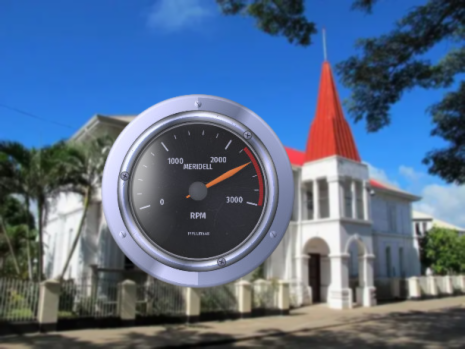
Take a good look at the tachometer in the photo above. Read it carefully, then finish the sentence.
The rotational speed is 2400 rpm
